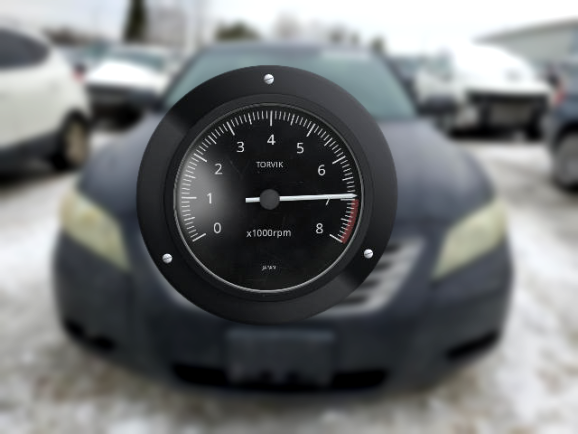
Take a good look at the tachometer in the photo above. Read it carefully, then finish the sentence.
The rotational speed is 6900 rpm
